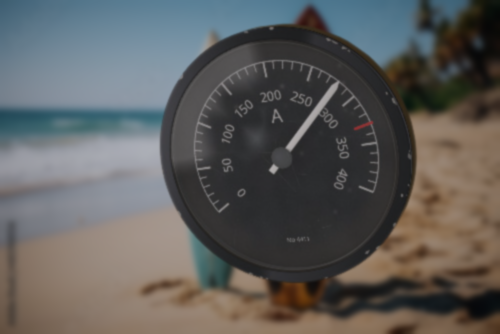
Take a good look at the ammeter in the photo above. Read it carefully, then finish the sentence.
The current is 280 A
